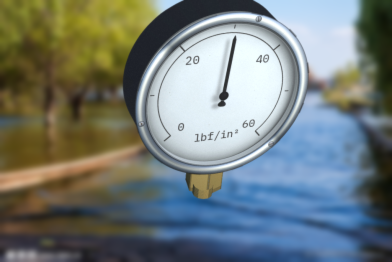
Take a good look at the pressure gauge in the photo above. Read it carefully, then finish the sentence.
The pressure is 30 psi
